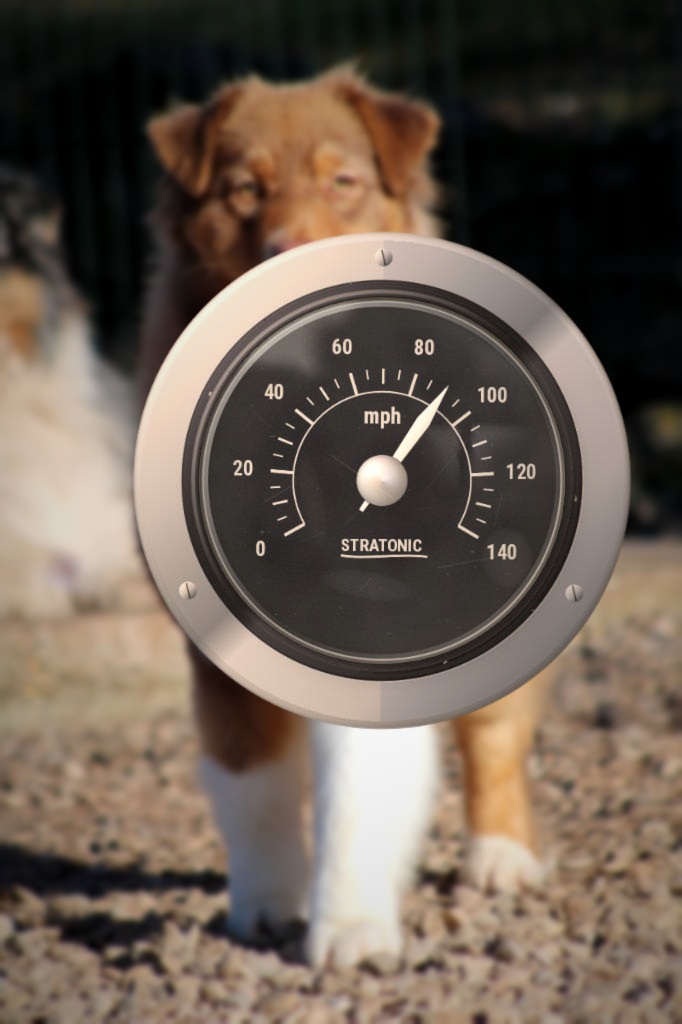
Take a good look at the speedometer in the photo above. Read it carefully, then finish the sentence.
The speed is 90 mph
